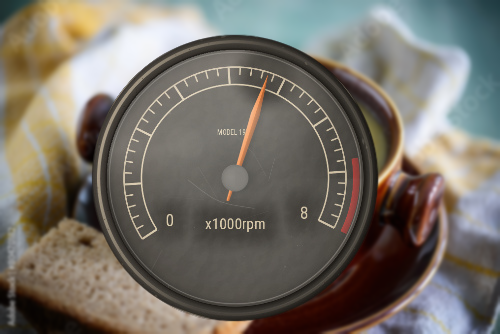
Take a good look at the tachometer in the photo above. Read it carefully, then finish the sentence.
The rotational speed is 4700 rpm
